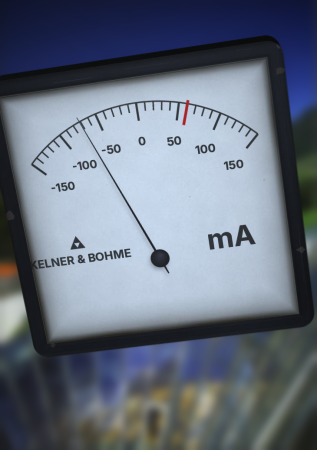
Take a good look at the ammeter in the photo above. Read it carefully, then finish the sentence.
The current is -70 mA
